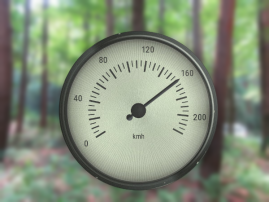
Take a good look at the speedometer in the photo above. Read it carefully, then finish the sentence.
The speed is 160 km/h
